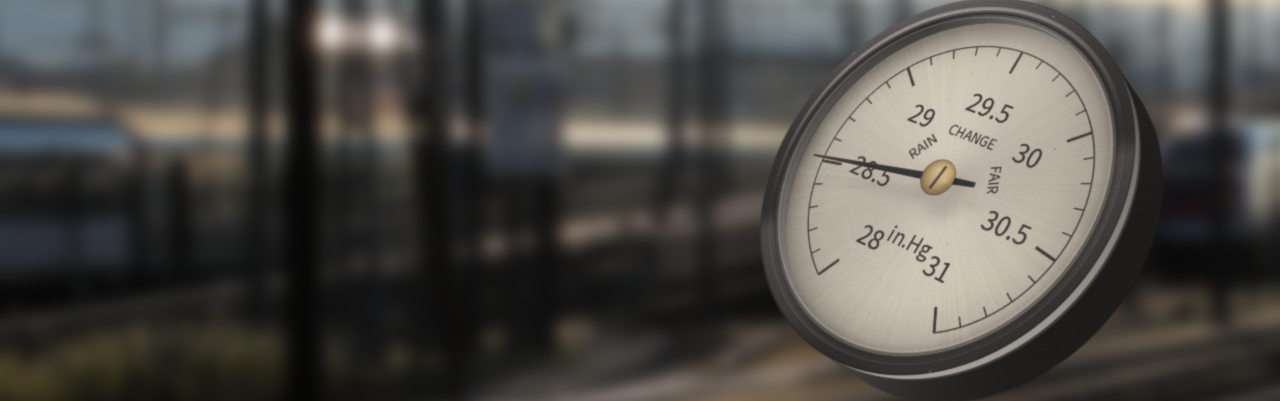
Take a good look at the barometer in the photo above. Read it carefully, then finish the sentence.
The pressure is 28.5 inHg
